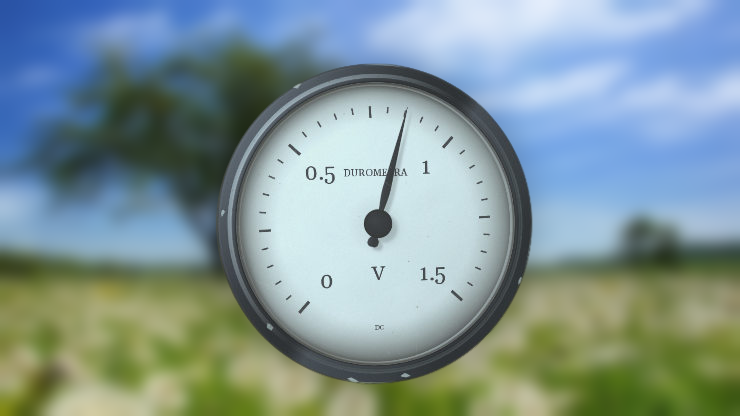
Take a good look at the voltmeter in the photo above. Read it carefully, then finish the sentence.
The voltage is 0.85 V
